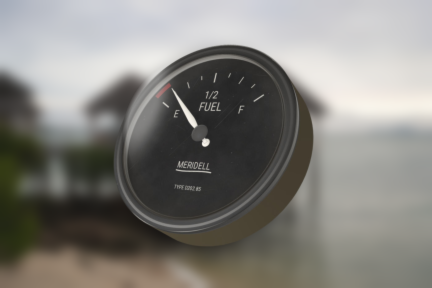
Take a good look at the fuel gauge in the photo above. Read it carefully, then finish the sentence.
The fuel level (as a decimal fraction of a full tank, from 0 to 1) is 0.125
